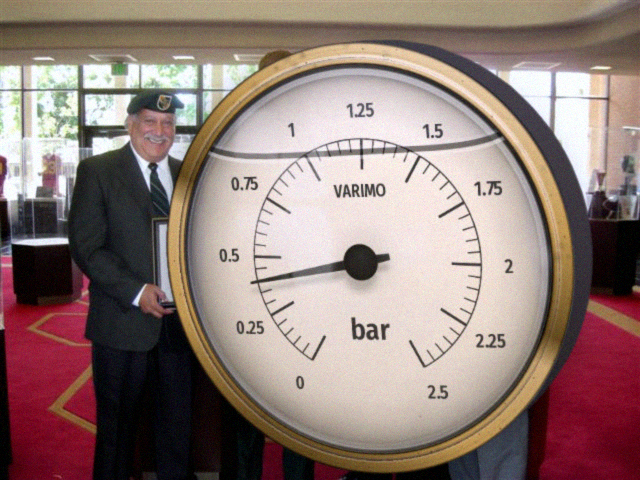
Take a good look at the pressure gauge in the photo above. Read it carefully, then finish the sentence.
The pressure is 0.4 bar
